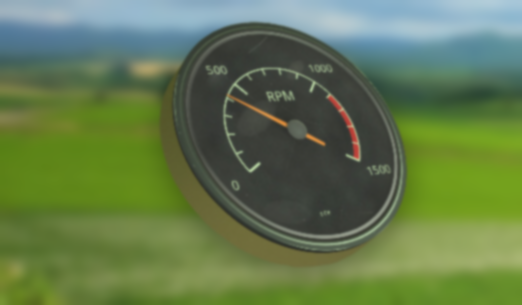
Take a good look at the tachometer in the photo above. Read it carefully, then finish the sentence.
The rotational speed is 400 rpm
